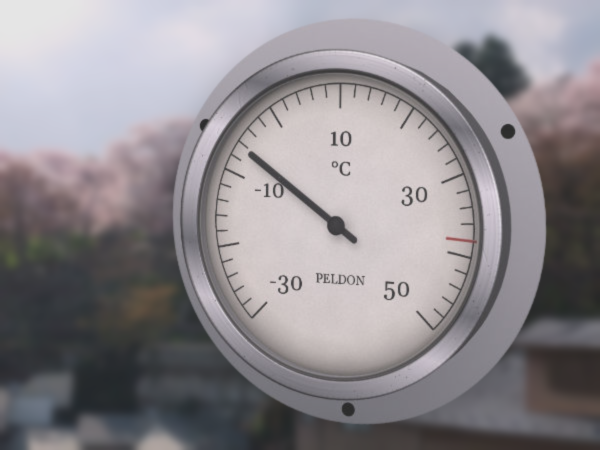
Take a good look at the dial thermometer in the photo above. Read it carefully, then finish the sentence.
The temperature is -6 °C
